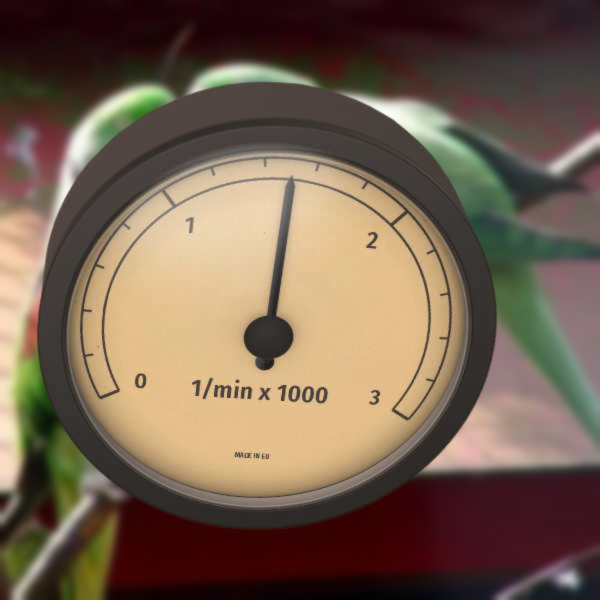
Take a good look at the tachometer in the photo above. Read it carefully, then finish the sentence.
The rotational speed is 1500 rpm
